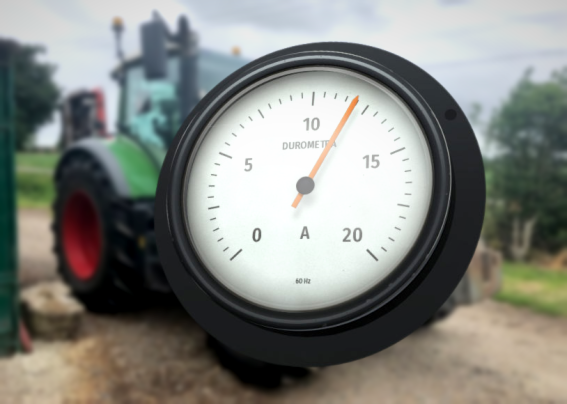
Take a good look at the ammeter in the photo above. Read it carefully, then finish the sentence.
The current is 12 A
